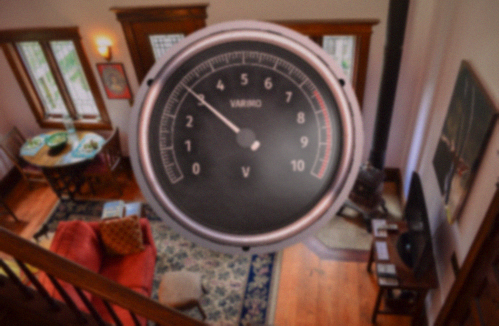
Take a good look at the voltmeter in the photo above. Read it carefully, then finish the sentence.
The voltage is 3 V
